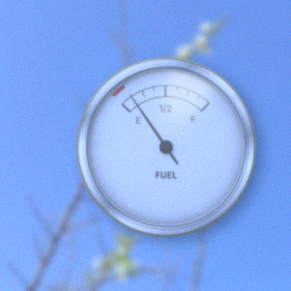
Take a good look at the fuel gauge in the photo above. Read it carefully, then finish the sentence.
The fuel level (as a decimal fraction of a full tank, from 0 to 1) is 0.125
